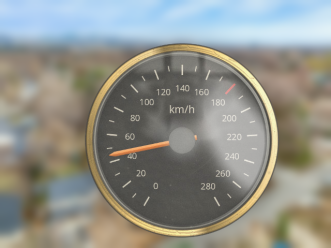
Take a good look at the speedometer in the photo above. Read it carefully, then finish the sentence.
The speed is 45 km/h
